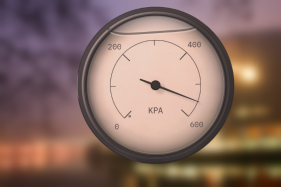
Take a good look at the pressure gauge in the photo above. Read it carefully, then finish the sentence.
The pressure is 550 kPa
